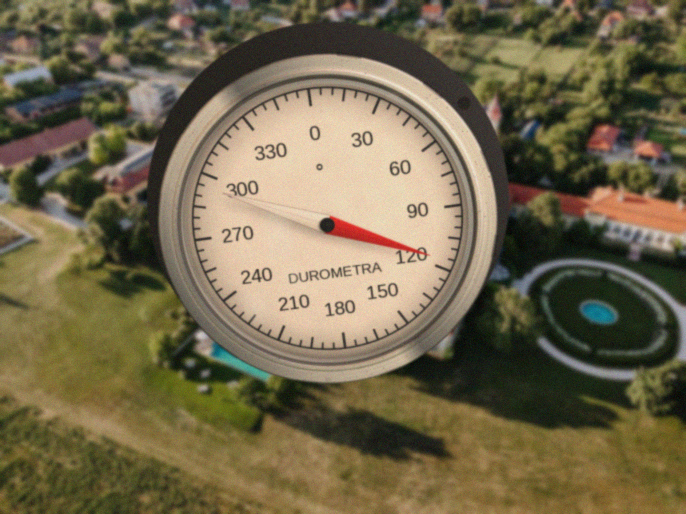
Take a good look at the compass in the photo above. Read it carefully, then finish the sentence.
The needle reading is 115 °
